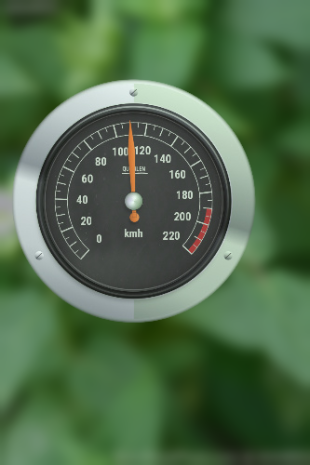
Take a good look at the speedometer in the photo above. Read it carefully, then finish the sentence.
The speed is 110 km/h
